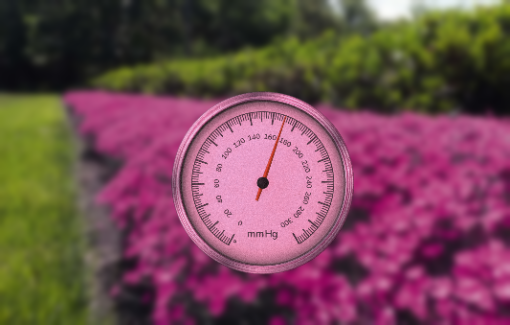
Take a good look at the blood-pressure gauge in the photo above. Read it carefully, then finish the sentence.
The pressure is 170 mmHg
